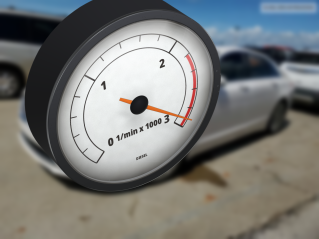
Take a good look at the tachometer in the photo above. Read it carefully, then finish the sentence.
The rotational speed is 2900 rpm
